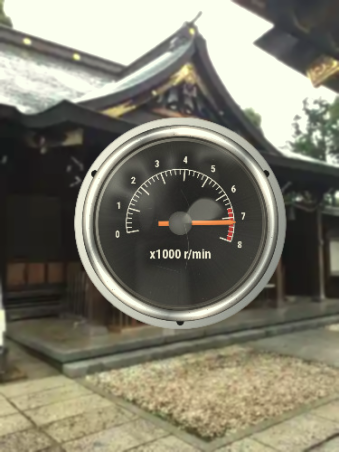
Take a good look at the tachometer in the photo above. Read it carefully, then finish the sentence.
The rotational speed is 7200 rpm
